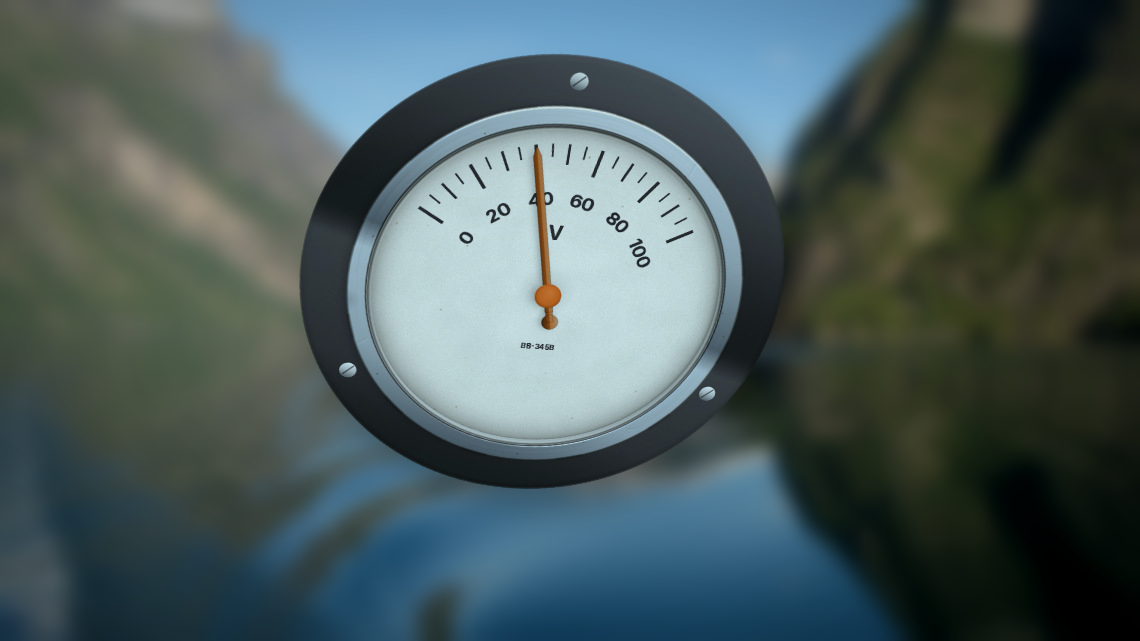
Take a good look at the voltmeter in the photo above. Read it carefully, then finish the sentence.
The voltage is 40 V
